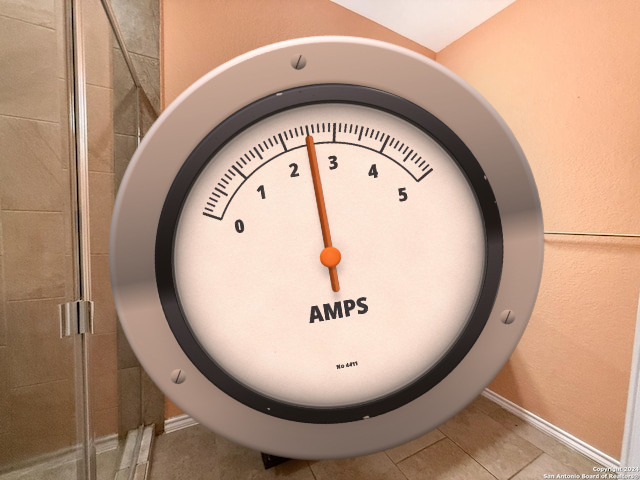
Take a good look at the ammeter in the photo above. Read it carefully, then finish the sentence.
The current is 2.5 A
